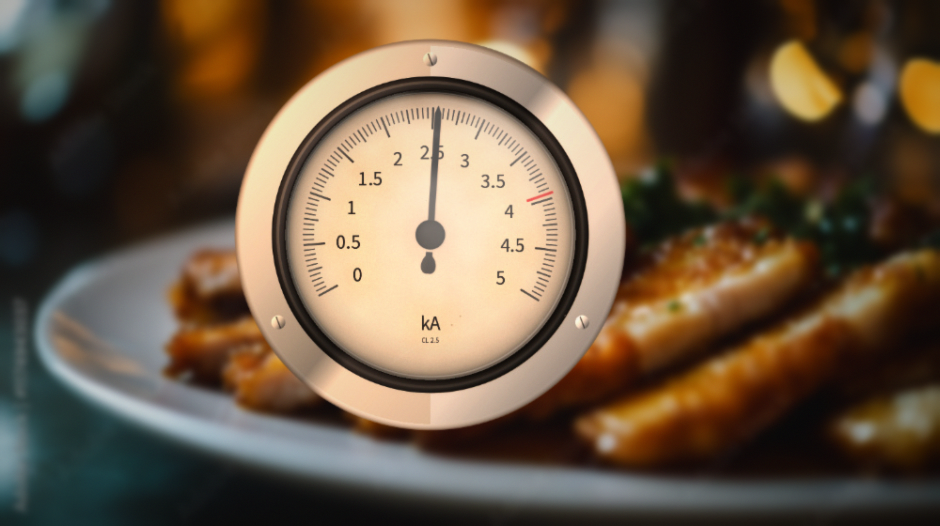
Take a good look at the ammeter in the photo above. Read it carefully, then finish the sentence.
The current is 2.55 kA
